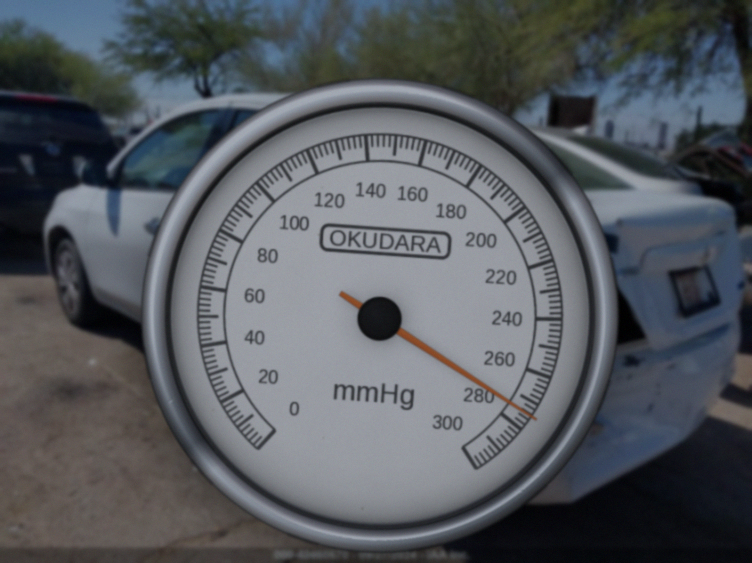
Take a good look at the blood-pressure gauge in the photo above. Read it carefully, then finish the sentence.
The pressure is 274 mmHg
